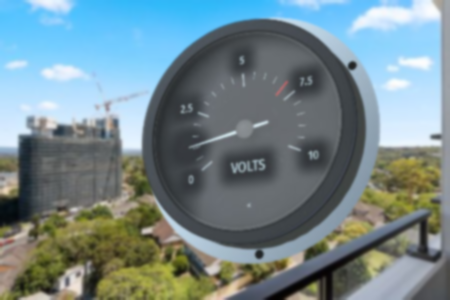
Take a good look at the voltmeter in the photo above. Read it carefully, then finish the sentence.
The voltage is 1 V
